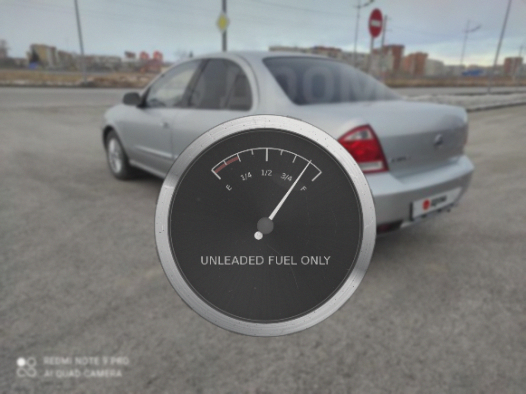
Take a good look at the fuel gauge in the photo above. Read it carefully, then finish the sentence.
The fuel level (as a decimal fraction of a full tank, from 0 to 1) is 0.875
